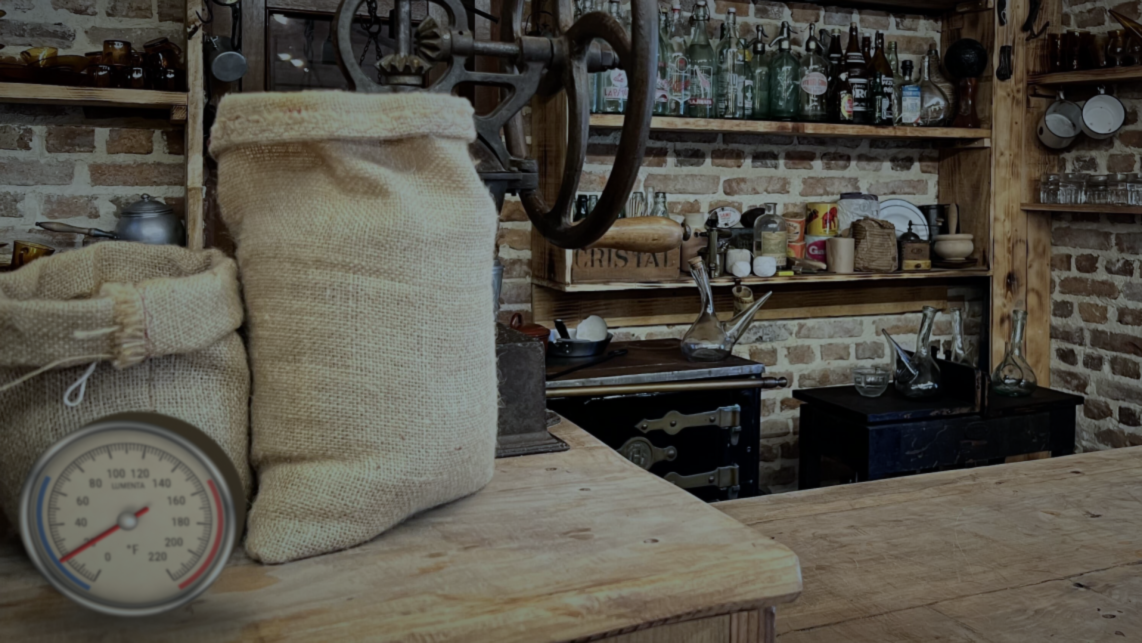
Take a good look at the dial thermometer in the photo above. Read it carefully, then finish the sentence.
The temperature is 20 °F
